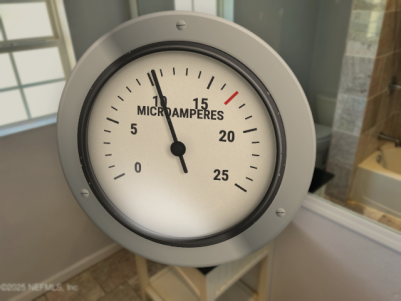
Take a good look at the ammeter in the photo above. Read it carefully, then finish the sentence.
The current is 10.5 µA
